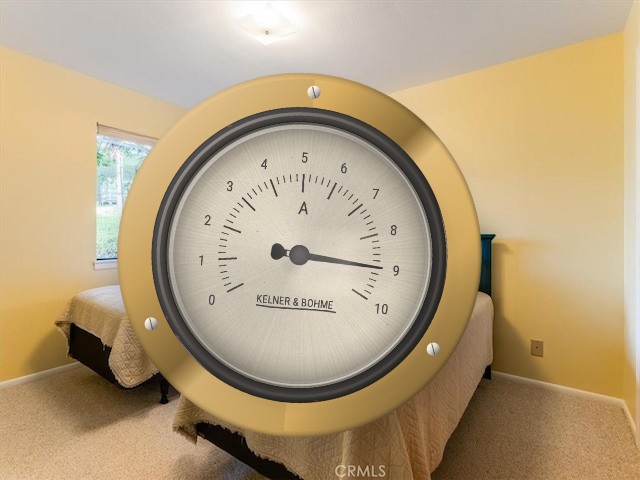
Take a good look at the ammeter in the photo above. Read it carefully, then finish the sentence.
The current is 9 A
